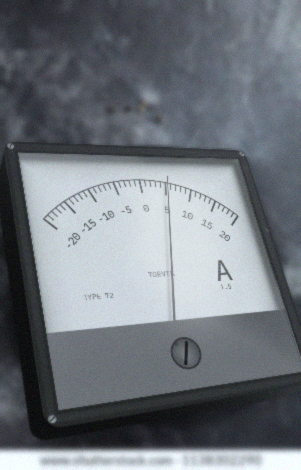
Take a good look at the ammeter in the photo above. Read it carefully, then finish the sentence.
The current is 5 A
